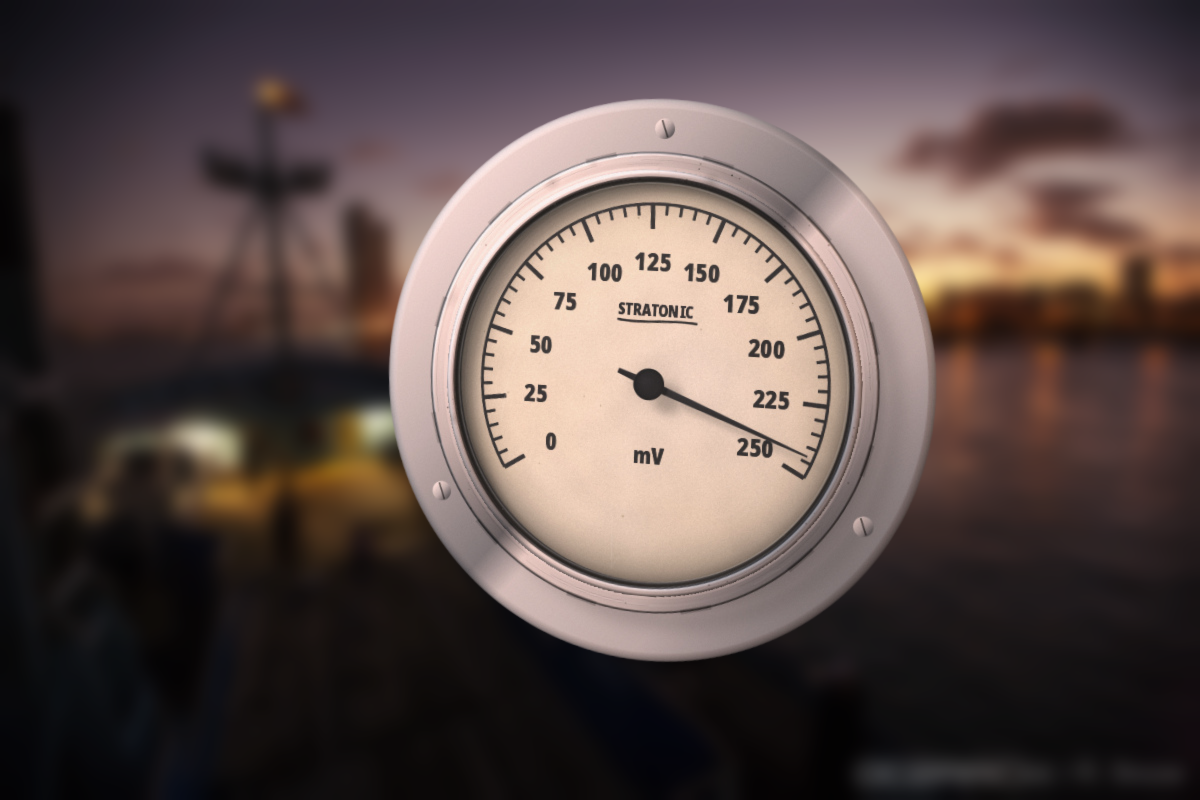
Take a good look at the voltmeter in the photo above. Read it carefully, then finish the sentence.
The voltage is 242.5 mV
